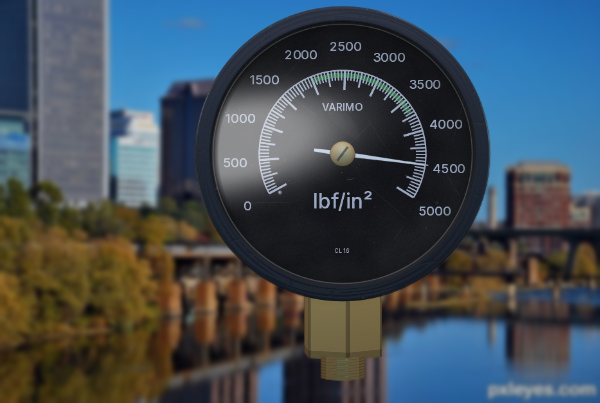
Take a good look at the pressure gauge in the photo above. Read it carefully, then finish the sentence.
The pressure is 4500 psi
